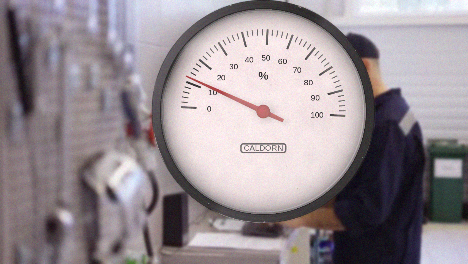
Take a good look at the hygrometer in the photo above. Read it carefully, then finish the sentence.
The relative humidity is 12 %
